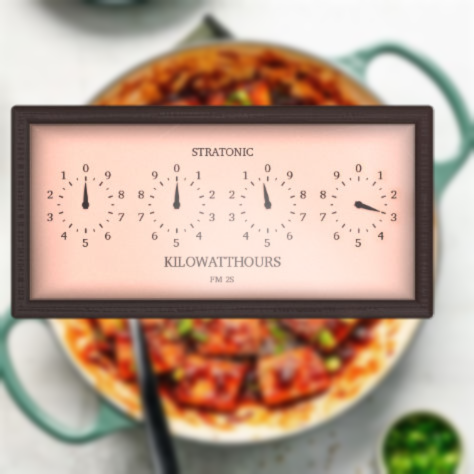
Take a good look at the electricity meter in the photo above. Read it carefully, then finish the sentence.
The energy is 3 kWh
